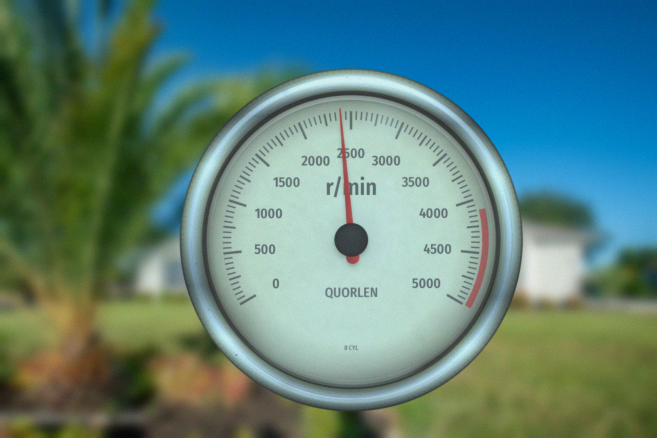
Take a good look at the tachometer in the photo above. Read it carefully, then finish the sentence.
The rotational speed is 2400 rpm
